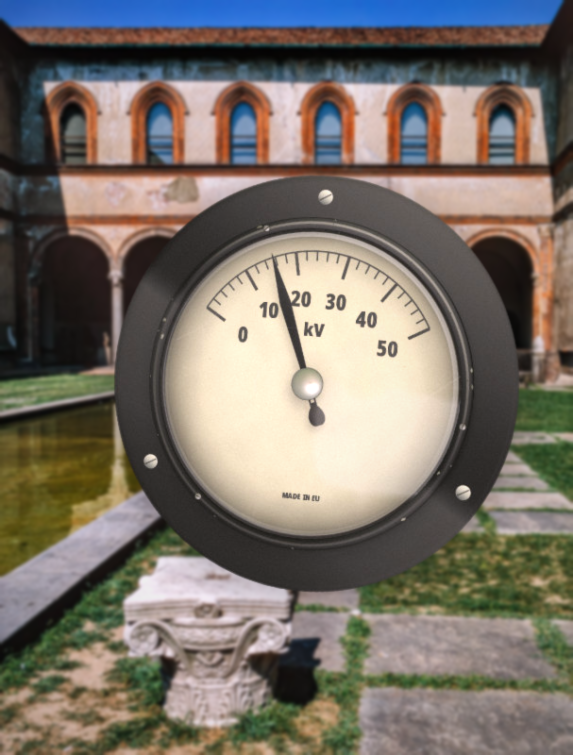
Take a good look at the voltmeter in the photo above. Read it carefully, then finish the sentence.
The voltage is 16 kV
